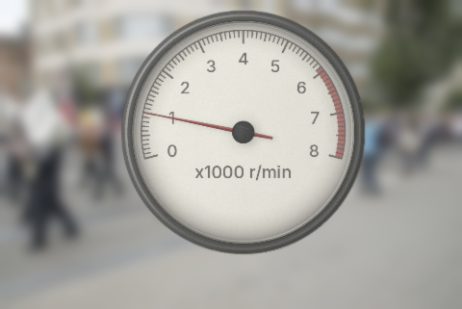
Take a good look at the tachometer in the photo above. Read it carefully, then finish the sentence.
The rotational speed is 1000 rpm
